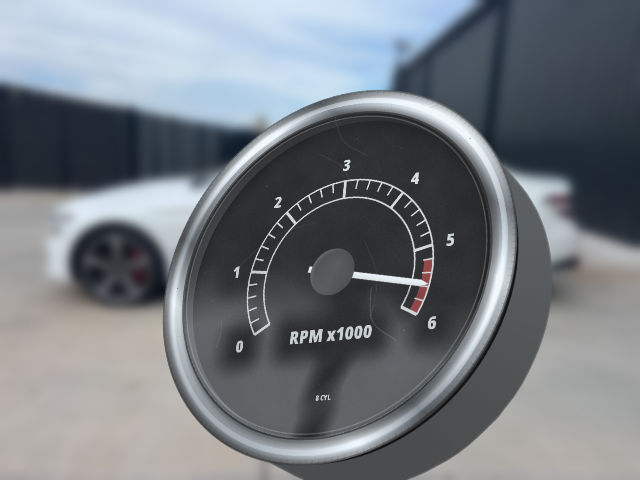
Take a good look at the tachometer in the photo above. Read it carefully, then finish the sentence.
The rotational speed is 5600 rpm
